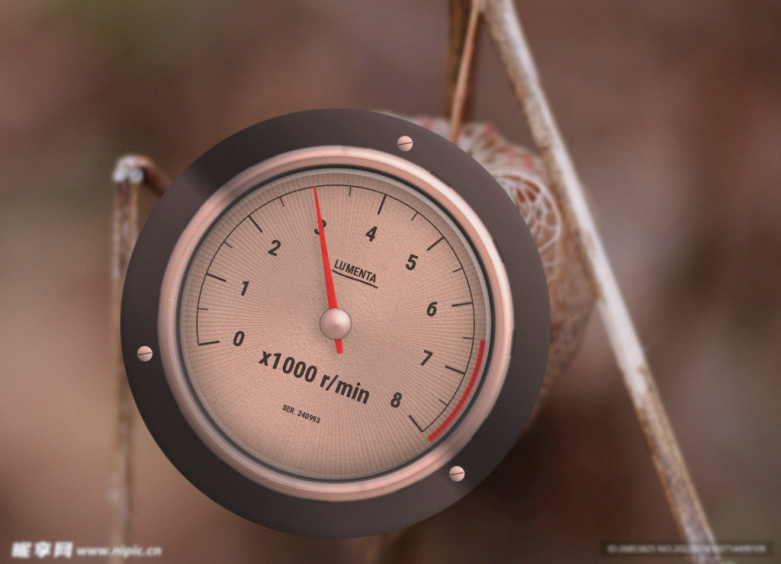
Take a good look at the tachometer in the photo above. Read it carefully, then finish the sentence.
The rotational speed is 3000 rpm
